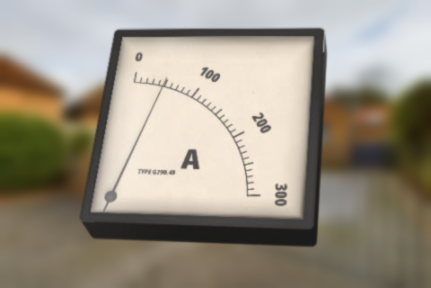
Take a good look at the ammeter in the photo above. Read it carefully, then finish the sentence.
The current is 50 A
